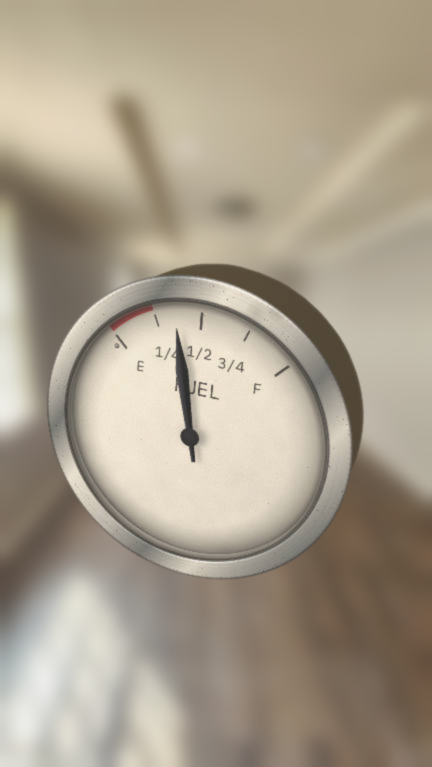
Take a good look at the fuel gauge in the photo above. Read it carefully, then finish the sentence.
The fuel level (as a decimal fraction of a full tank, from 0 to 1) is 0.375
